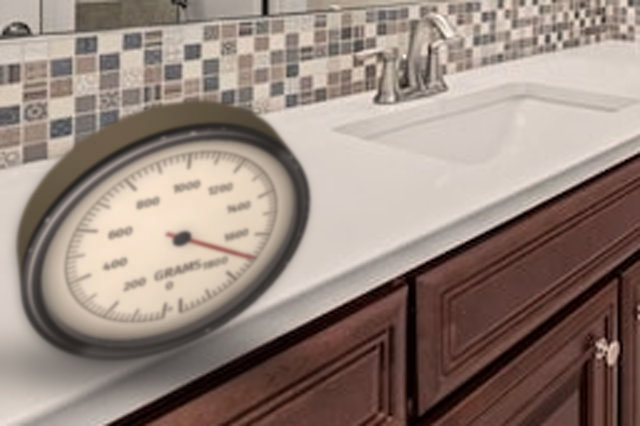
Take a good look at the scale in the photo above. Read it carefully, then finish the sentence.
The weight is 1700 g
